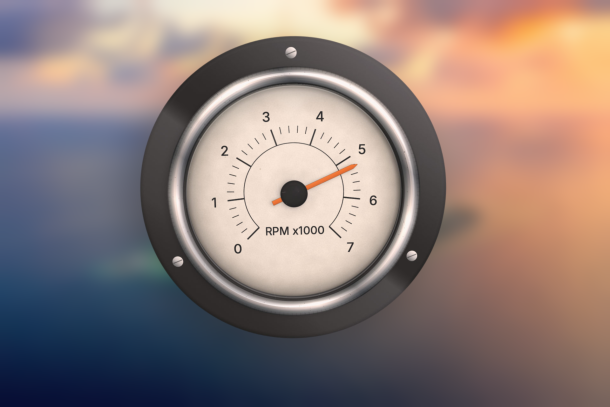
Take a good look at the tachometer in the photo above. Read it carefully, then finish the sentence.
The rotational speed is 5200 rpm
